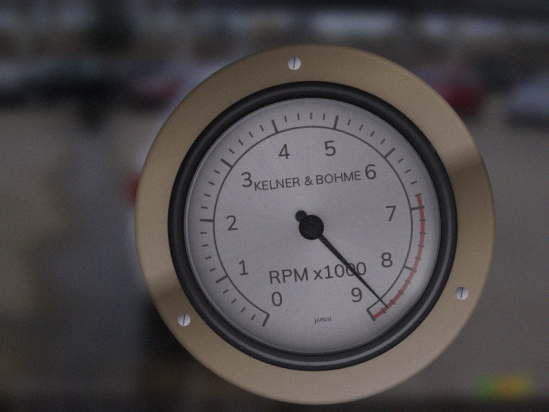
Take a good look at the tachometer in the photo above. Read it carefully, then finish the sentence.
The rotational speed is 8700 rpm
